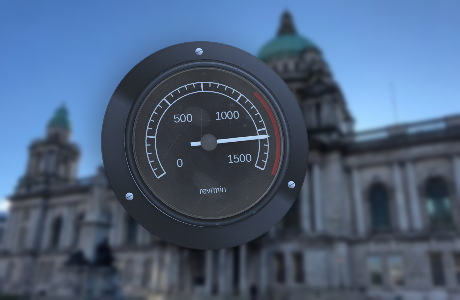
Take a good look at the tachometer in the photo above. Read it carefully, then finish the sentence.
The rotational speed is 1300 rpm
